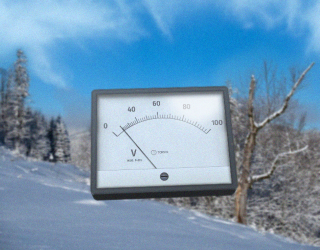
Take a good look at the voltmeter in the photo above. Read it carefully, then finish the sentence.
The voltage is 20 V
